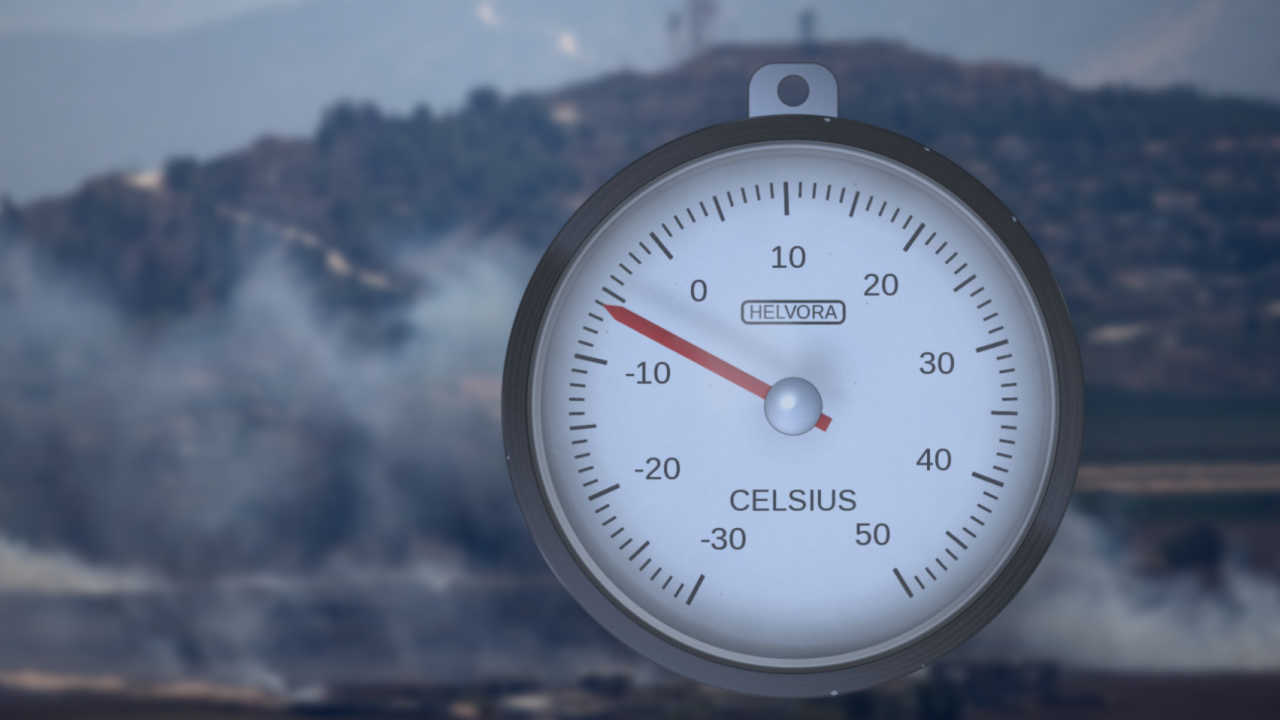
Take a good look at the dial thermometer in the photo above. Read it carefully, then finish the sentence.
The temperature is -6 °C
